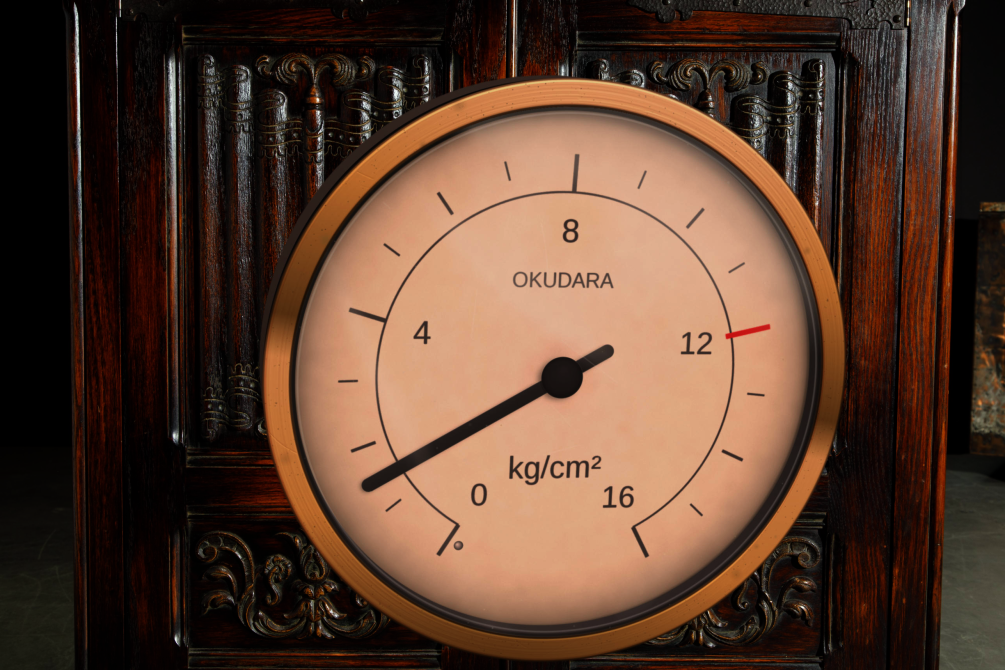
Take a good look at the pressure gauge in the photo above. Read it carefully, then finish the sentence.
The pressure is 1.5 kg/cm²
